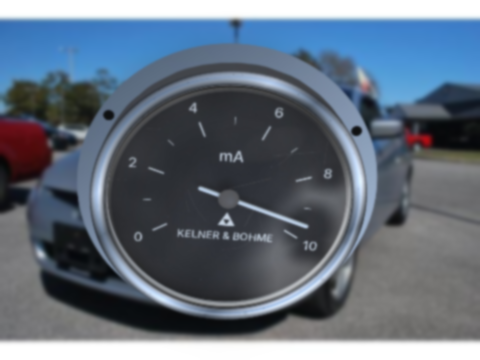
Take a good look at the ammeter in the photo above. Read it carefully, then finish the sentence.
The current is 9.5 mA
